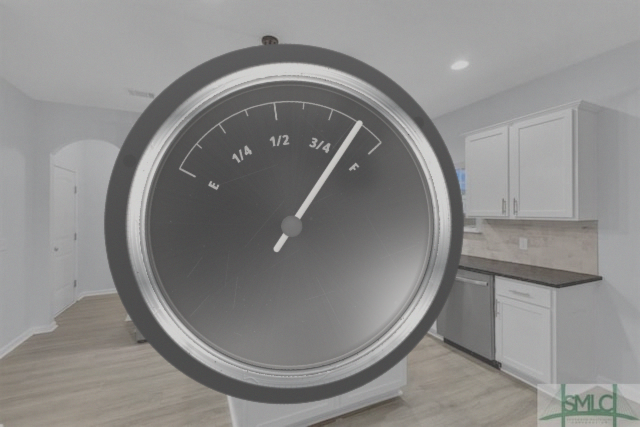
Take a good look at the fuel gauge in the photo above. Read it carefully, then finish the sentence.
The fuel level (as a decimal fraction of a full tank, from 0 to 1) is 0.875
